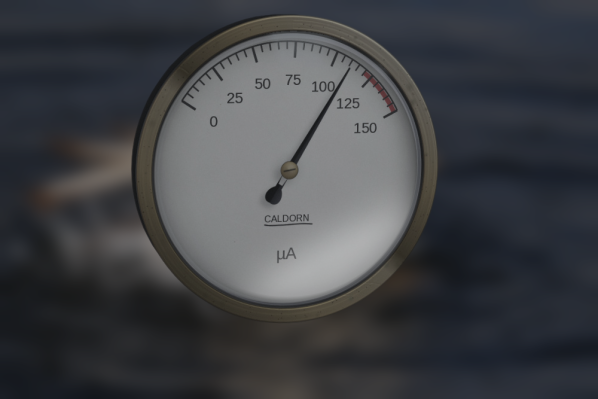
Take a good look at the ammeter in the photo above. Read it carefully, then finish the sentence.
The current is 110 µA
